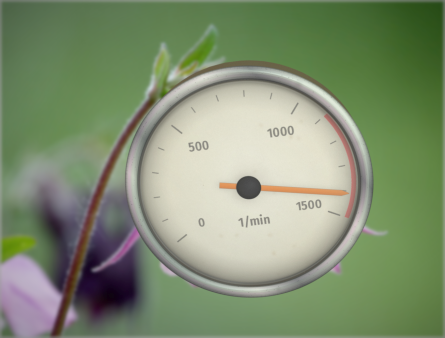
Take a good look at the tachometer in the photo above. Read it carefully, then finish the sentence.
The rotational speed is 1400 rpm
